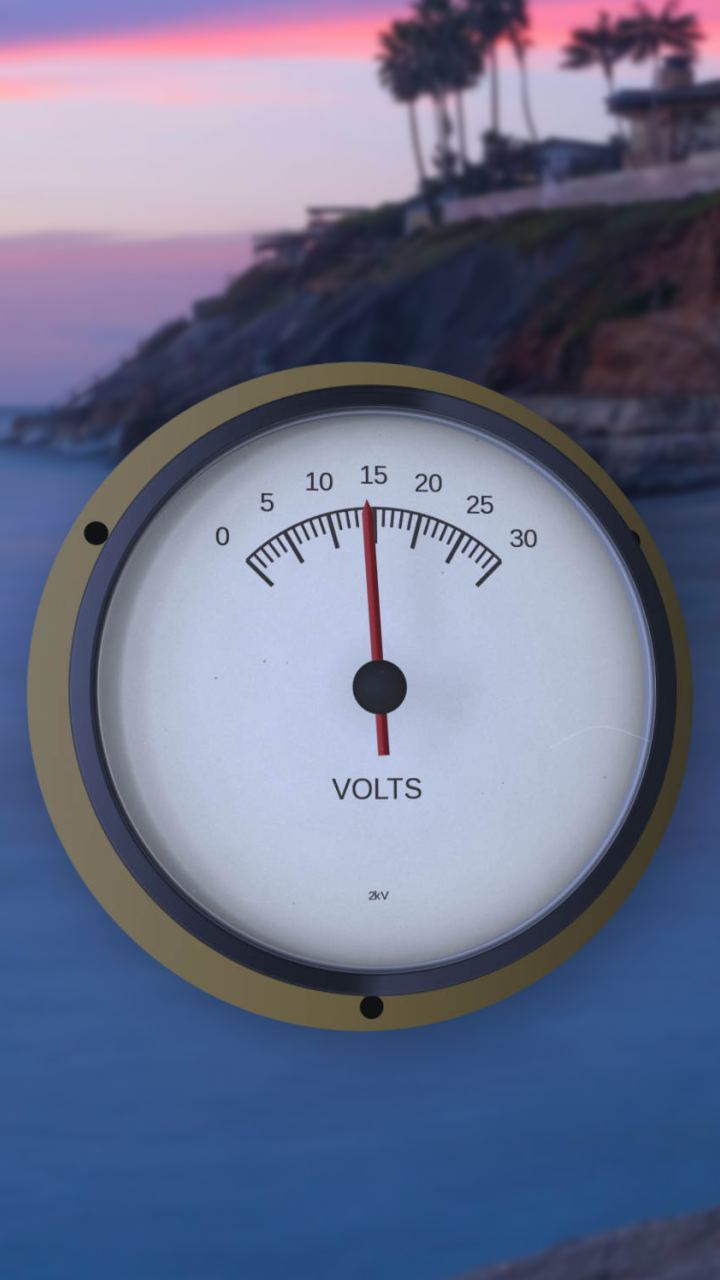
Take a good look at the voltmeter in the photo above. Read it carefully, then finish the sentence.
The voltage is 14 V
